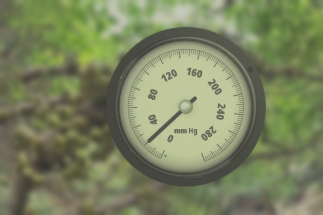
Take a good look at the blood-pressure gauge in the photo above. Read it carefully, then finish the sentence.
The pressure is 20 mmHg
